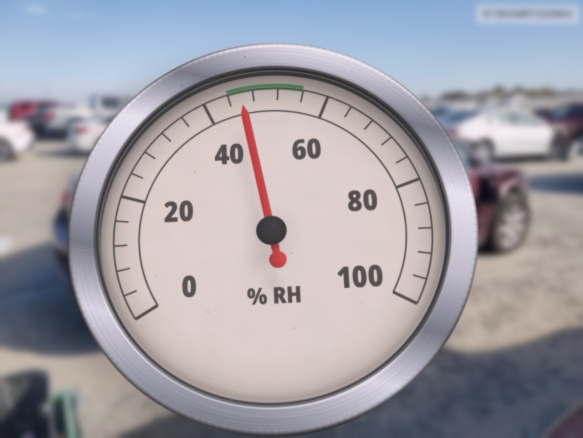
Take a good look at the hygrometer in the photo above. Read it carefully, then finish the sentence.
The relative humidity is 46 %
